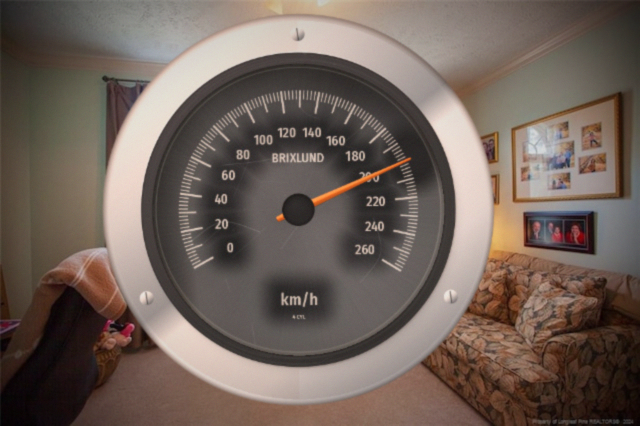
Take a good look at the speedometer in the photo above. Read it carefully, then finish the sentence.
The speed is 200 km/h
